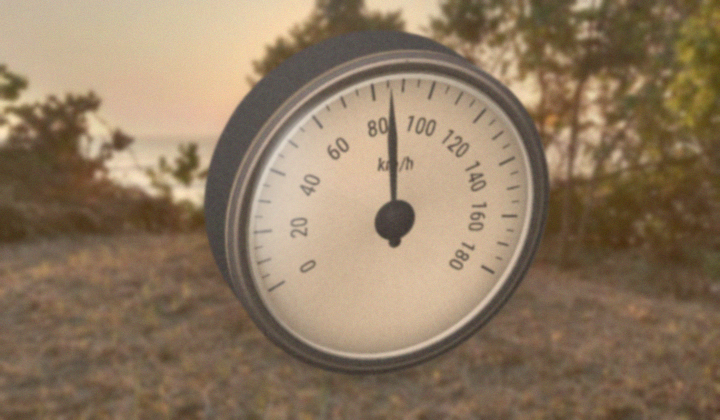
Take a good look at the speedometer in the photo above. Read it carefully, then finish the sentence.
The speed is 85 km/h
